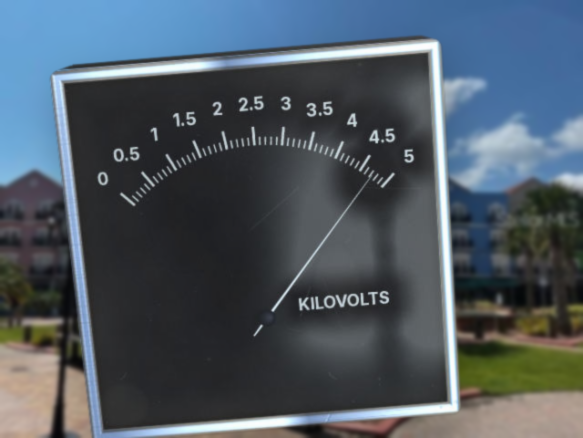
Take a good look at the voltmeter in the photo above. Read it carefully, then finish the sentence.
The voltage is 4.7 kV
